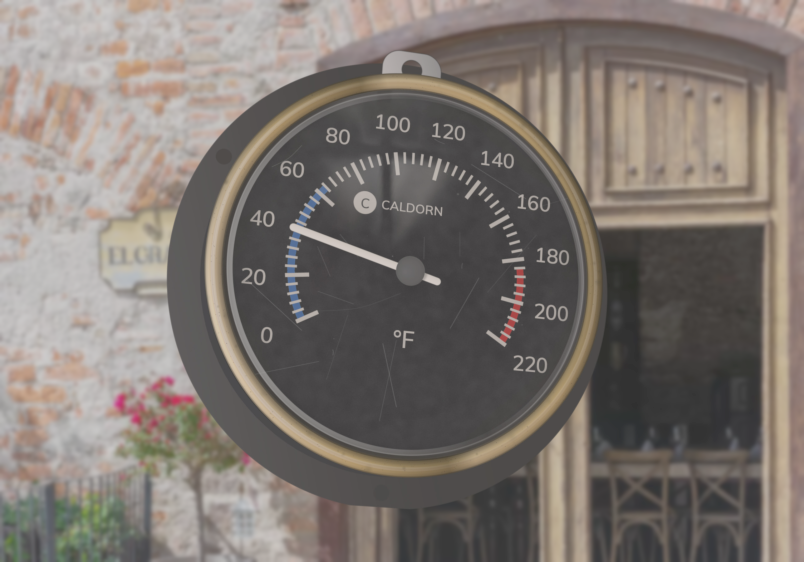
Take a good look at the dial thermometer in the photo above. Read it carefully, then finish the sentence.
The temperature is 40 °F
